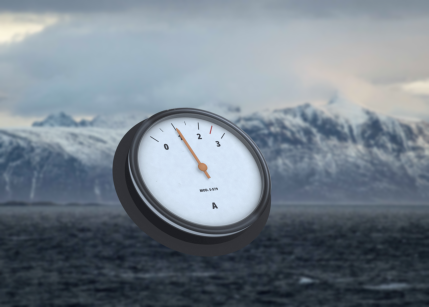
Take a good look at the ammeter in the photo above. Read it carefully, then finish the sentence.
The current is 1 A
